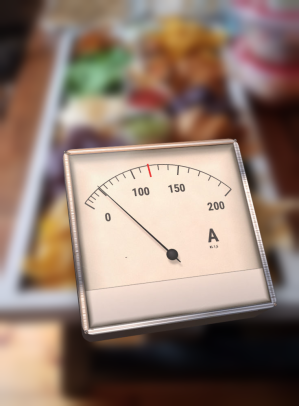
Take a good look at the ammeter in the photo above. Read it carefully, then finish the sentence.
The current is 50 A
